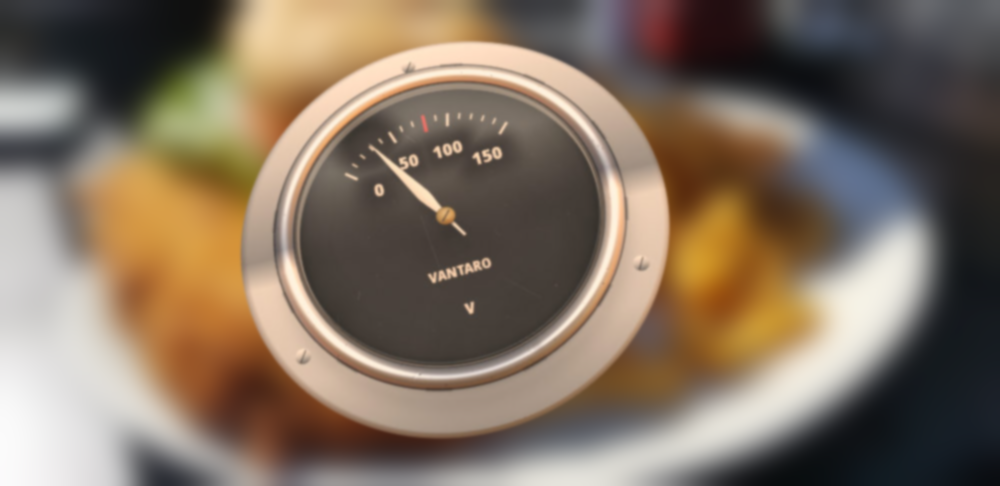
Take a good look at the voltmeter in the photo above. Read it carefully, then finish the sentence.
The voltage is 30 V
